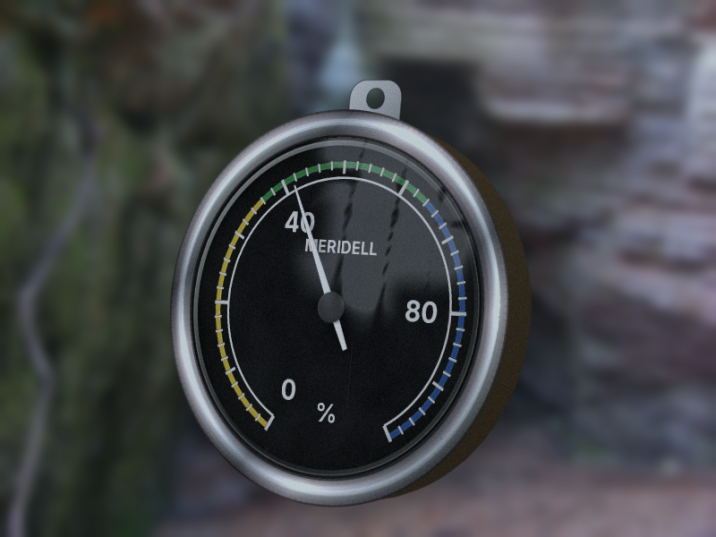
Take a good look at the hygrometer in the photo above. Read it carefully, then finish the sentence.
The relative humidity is 42 %
